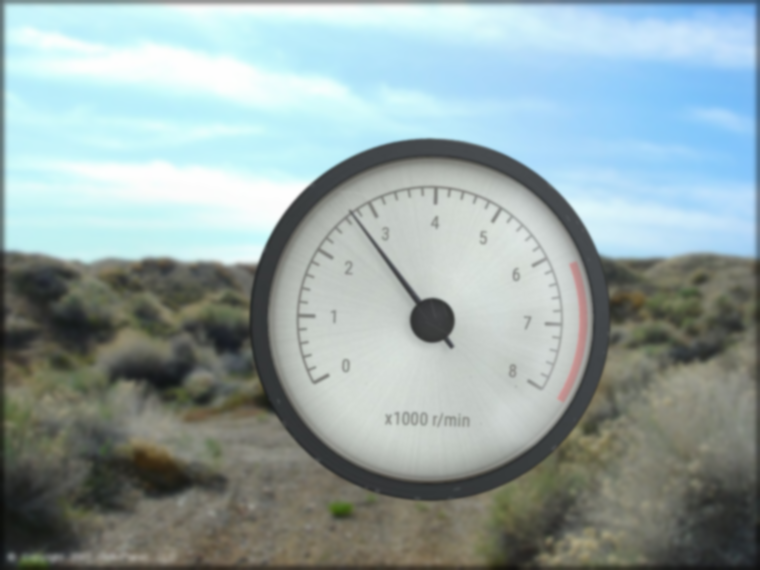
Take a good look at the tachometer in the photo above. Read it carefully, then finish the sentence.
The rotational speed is 2700 rpm
